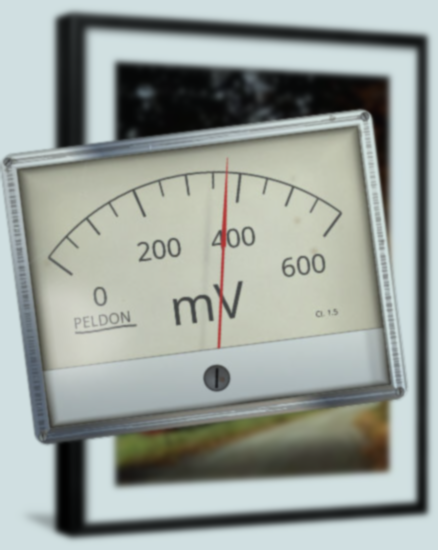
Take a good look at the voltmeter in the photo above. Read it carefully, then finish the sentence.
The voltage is 375 mV
